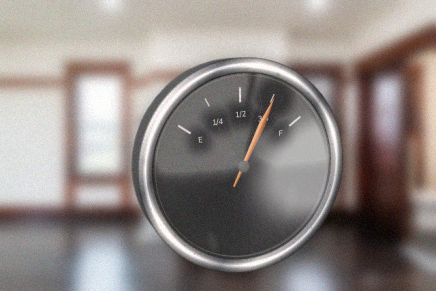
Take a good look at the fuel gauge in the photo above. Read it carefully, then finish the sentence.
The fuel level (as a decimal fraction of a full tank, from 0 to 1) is 0.75
